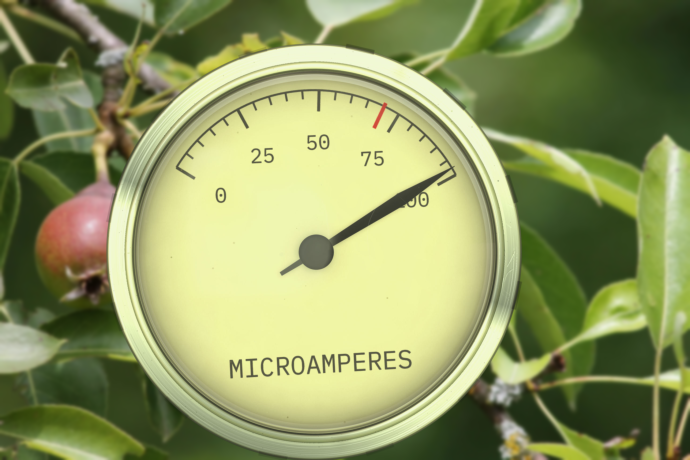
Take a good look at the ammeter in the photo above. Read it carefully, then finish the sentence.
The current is 97.5 µA
